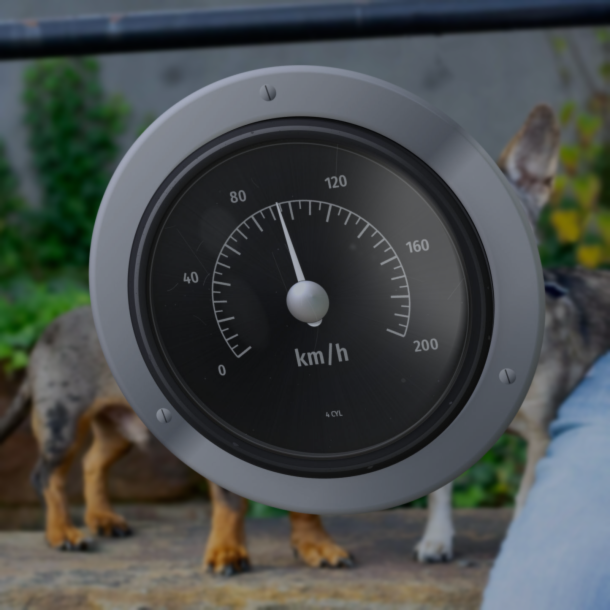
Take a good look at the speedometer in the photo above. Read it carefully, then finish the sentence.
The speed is 95 km/h
